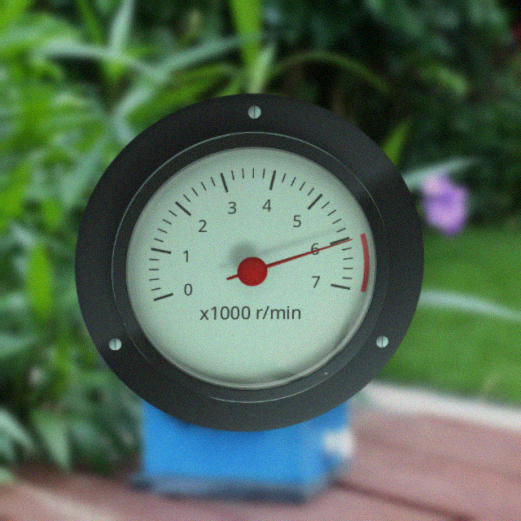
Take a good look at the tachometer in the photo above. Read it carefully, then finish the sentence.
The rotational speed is 6000 rpm
